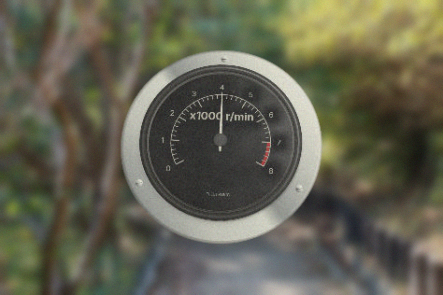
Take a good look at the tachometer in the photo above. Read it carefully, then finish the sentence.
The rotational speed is 4000 rpm
